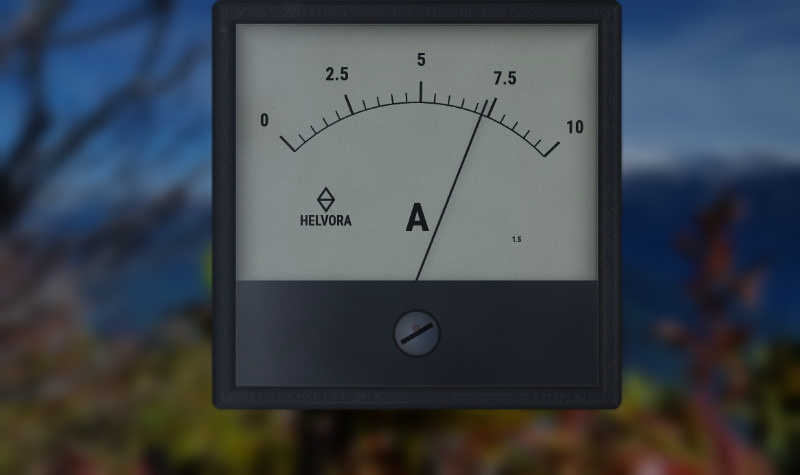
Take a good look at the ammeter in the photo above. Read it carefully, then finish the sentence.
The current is 7.25 A
